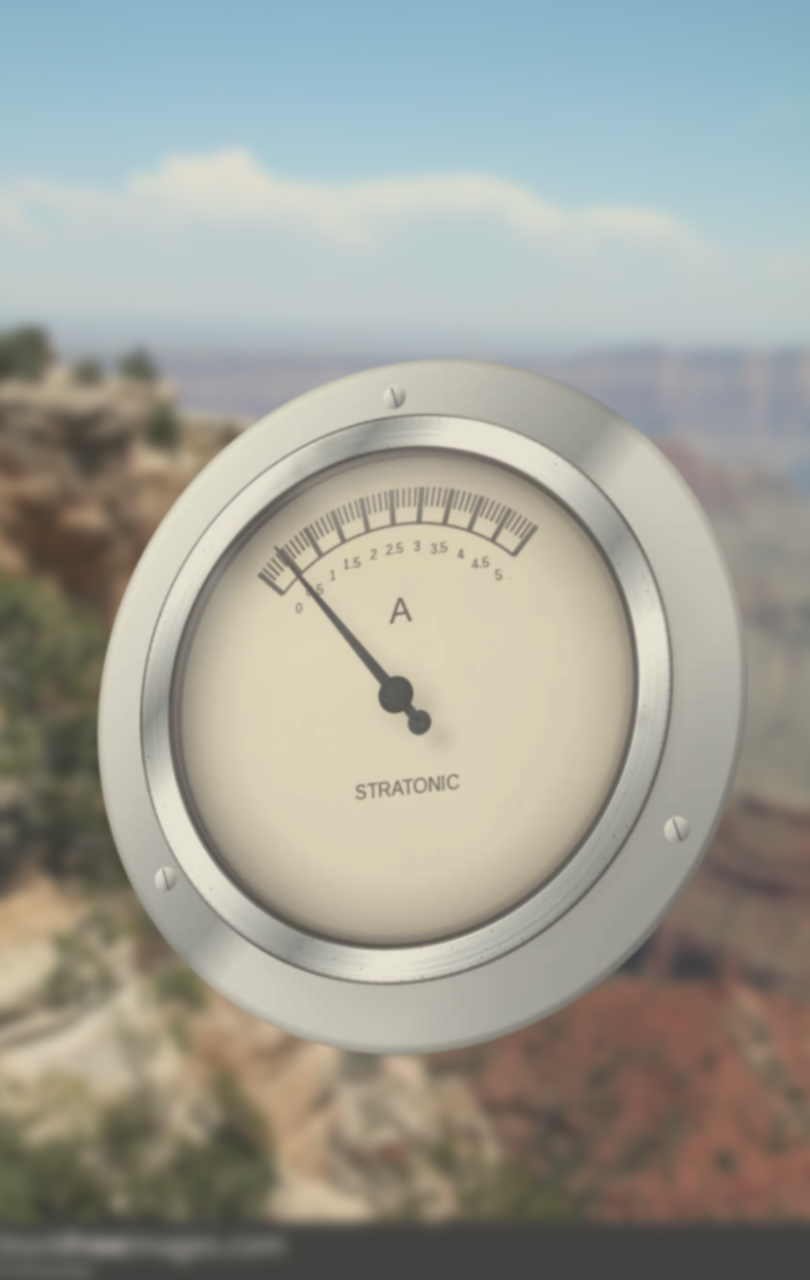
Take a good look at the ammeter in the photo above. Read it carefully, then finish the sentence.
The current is 0.5 A
